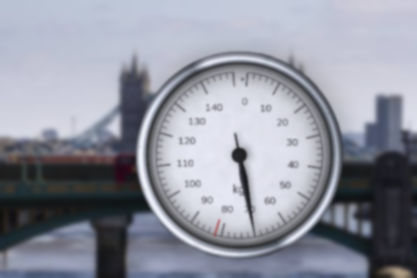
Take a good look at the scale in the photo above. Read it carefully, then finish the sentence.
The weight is 70 kg
